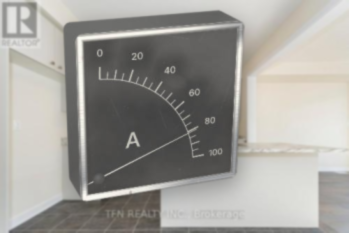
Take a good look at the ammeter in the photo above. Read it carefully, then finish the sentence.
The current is 80 A
